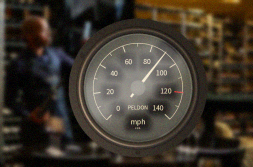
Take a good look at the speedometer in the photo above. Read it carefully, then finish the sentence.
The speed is 90 mph
